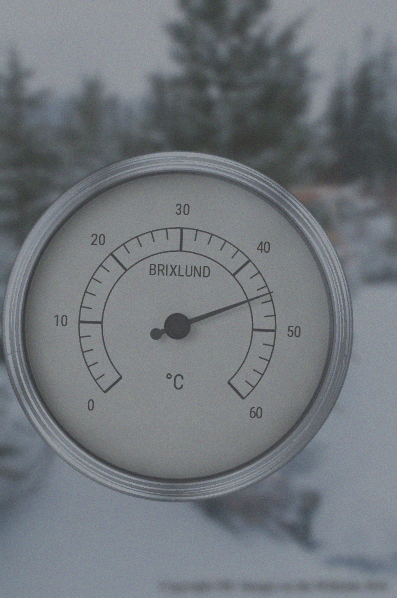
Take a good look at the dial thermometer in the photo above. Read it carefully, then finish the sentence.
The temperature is 45 °C
